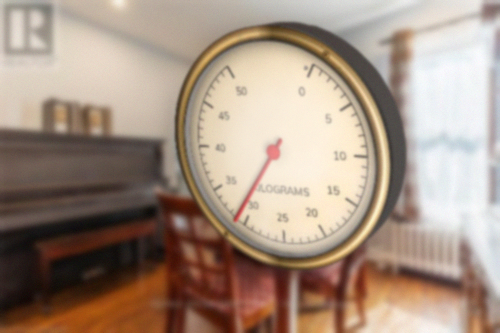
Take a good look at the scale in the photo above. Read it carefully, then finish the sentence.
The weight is 31 kg
